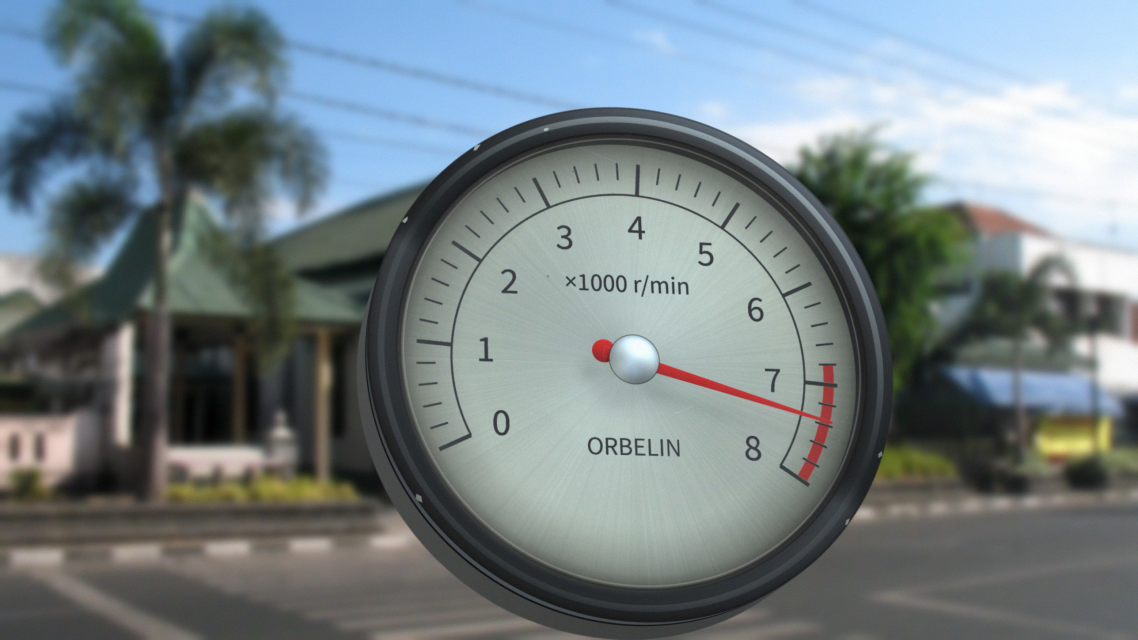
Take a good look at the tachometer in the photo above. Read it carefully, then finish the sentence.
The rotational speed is 7400 rpm
